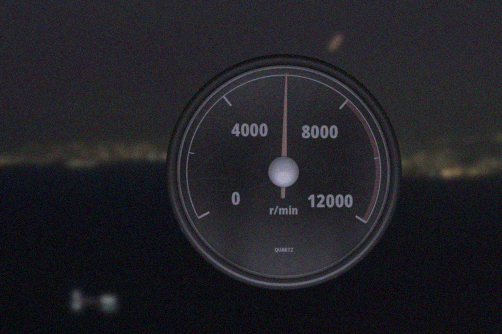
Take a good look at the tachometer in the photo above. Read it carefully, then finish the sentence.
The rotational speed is 6000 rpm
